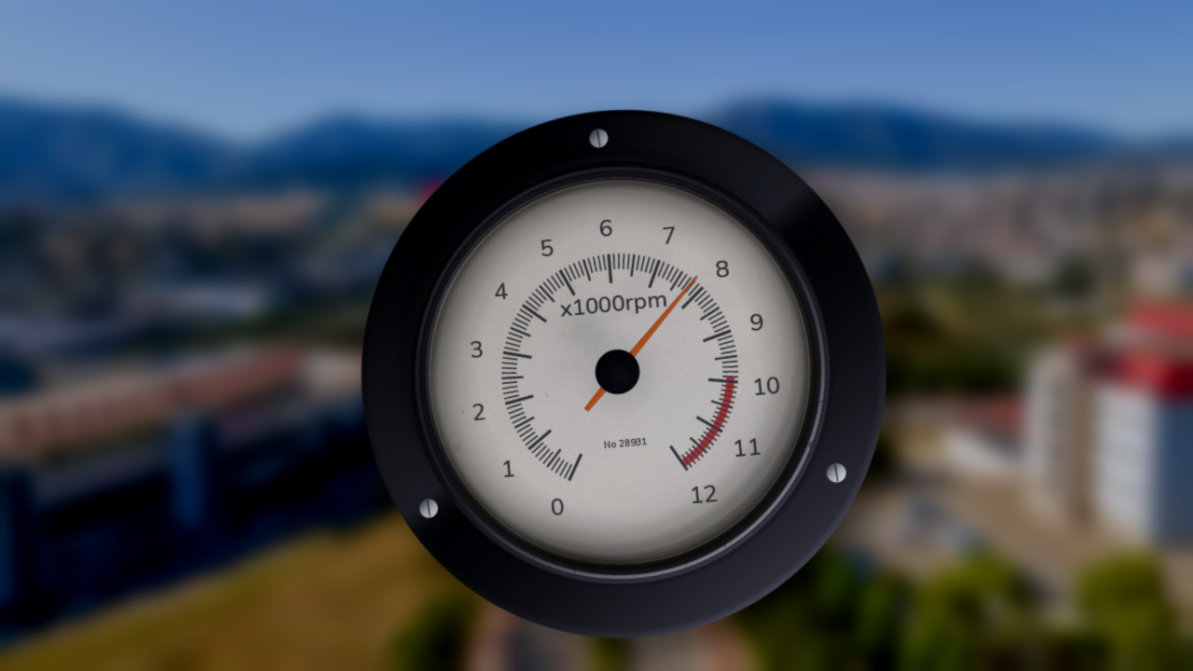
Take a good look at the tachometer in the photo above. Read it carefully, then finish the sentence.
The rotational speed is 7800 rpm
